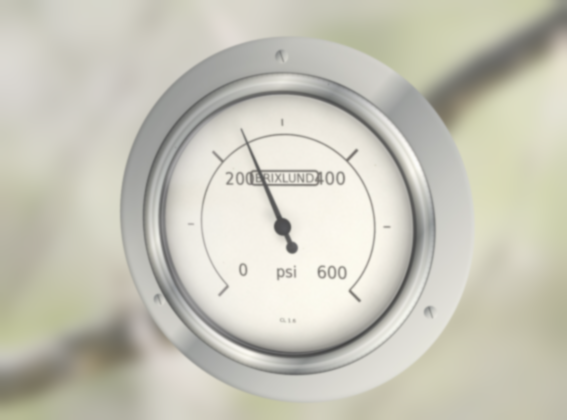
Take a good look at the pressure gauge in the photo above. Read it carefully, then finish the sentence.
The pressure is 250 psi
